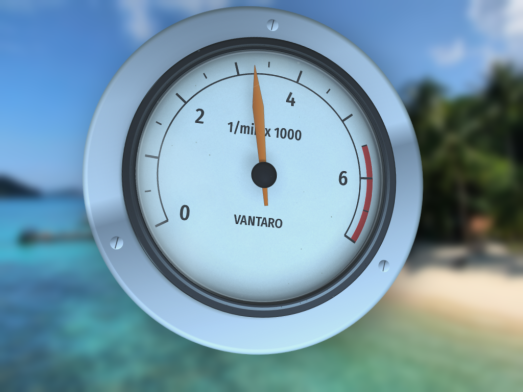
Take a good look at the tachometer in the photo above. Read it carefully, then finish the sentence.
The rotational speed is 3250 rpm
